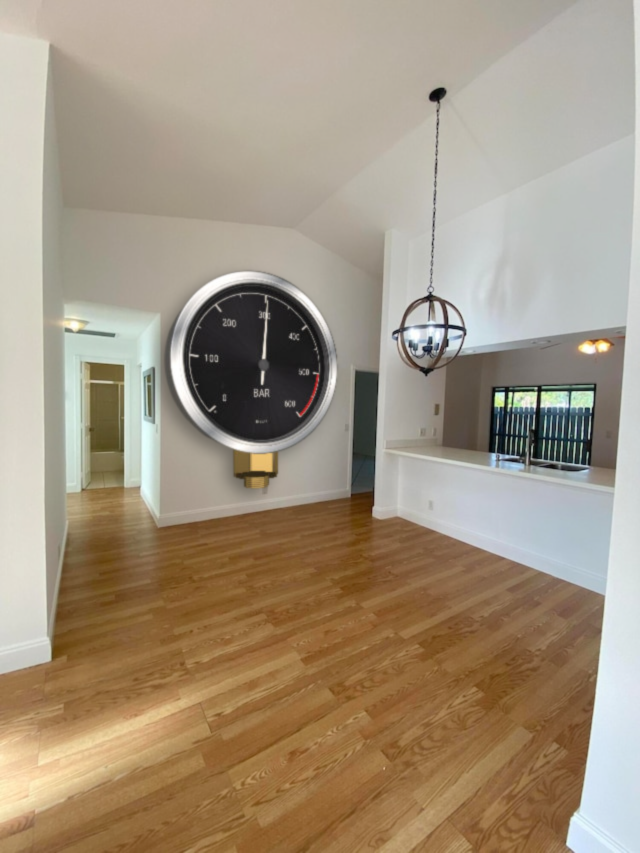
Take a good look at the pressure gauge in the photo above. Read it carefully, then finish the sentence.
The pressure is 300 bar
